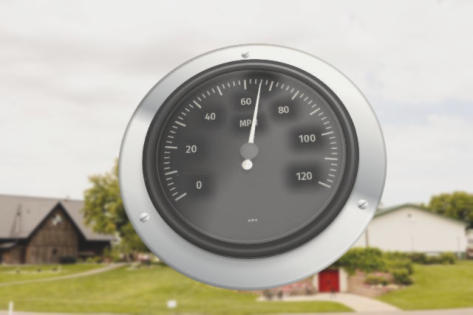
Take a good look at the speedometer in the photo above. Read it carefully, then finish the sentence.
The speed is 66 mph
